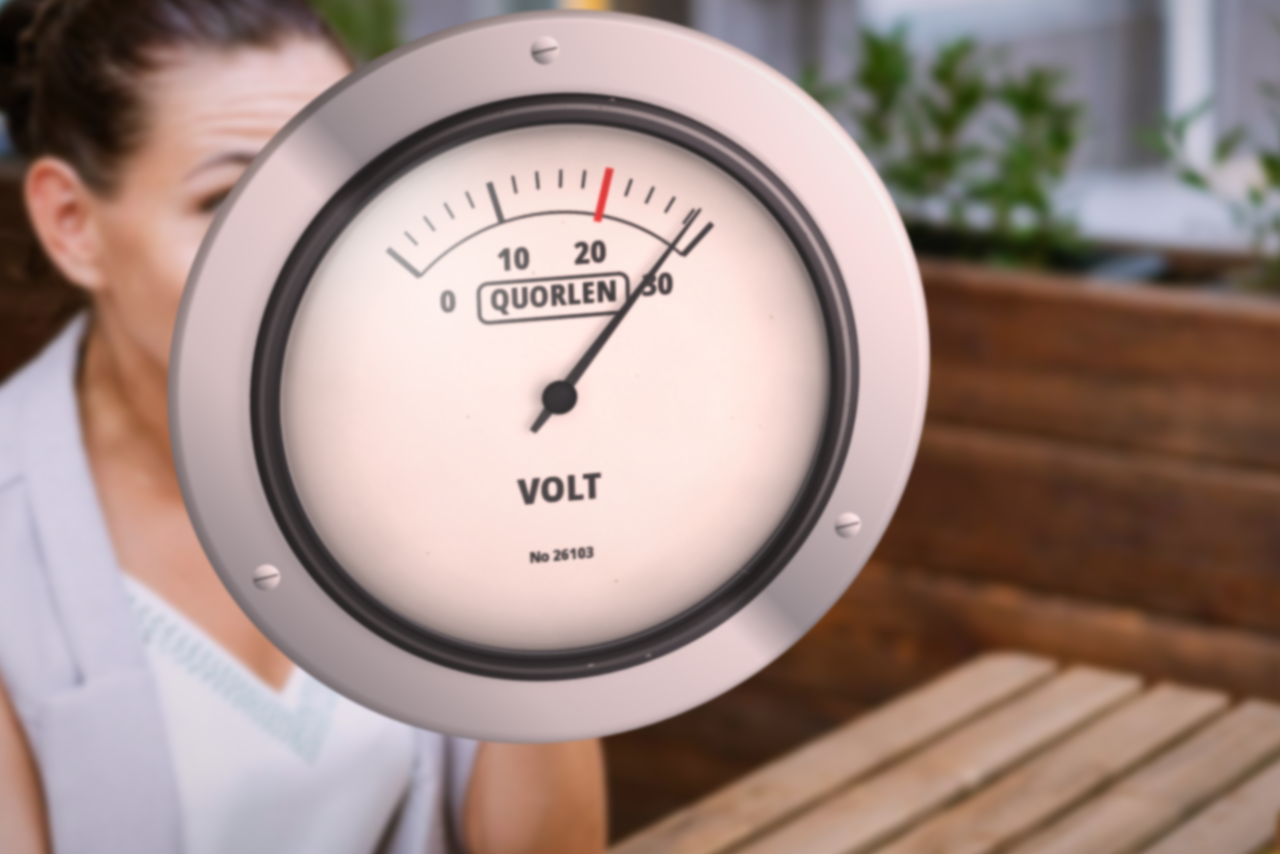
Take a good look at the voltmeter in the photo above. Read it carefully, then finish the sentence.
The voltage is 28 V
